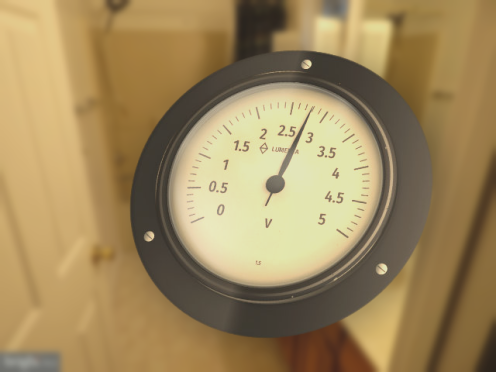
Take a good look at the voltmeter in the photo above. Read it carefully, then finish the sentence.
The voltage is 2.8 V
